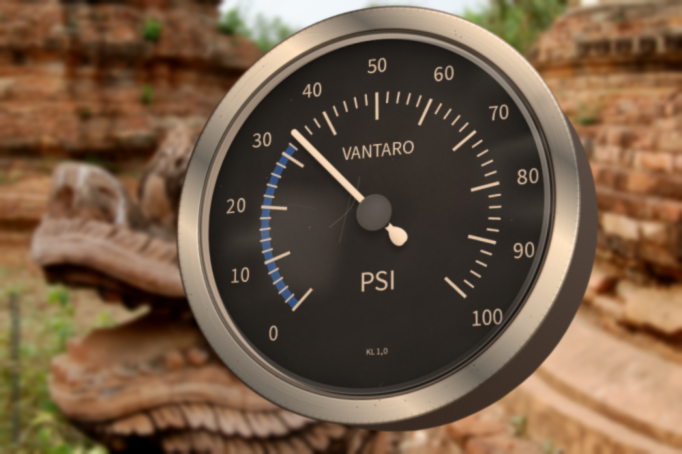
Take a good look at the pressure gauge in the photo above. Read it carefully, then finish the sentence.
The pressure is 34 psi
